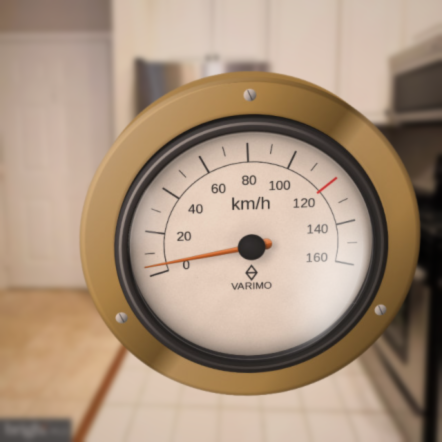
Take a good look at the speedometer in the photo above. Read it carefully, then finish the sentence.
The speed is 5 km/h
